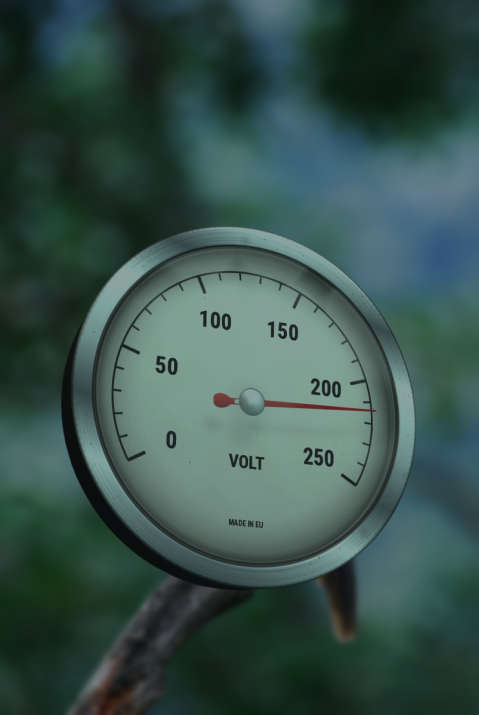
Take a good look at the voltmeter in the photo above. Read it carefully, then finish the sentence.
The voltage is 215 V
